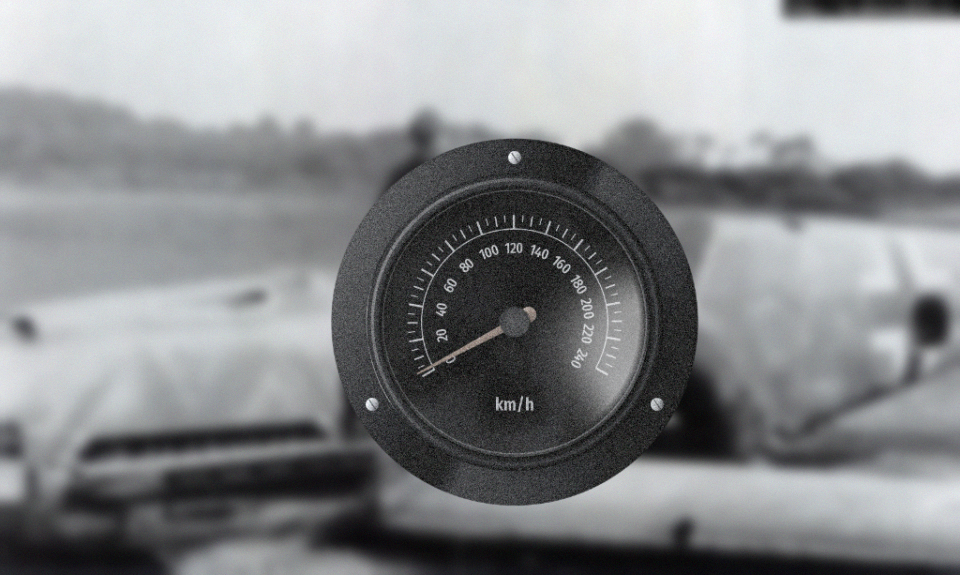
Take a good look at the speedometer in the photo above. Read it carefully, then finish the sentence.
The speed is 2.5 km/h
